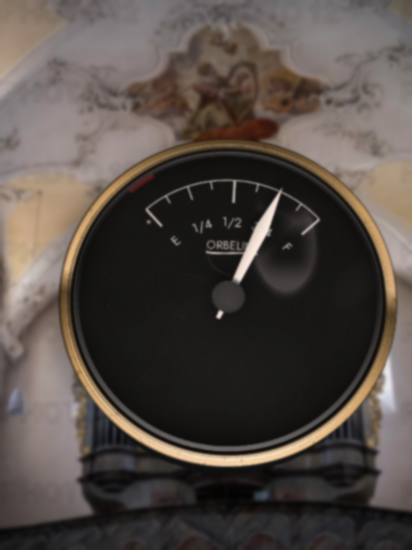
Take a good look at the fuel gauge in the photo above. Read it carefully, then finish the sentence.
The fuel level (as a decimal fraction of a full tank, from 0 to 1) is 0.75
